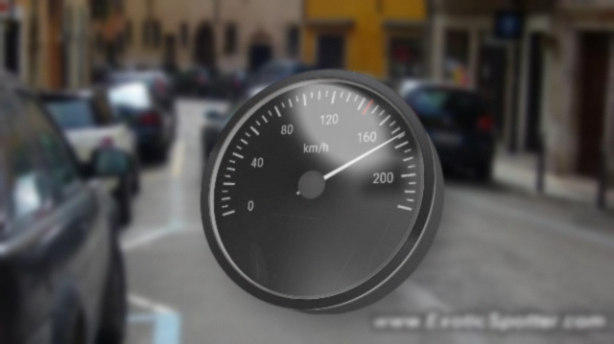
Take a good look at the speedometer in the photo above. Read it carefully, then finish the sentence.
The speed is 175 km/h
